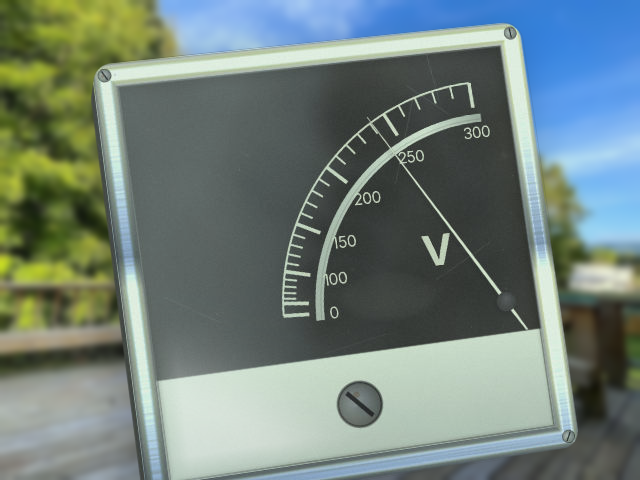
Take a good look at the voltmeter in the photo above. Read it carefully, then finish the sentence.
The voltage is 240 V
